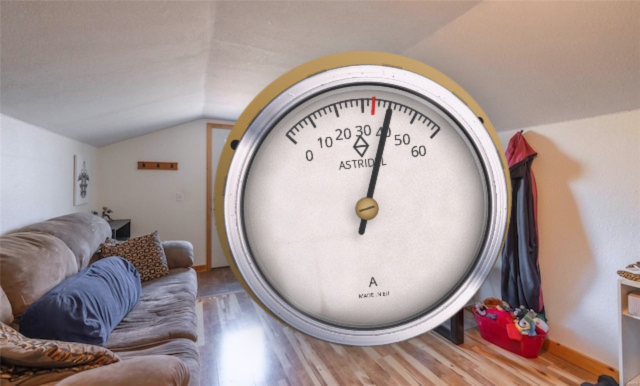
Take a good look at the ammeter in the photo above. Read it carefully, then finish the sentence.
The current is 40 A
